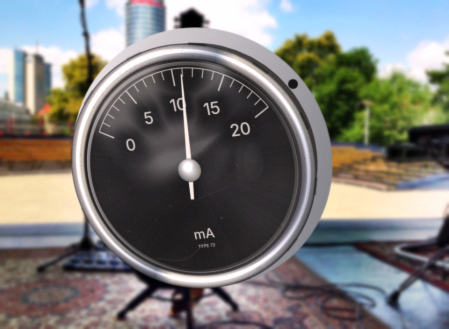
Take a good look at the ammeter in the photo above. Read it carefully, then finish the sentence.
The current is 11 mA
